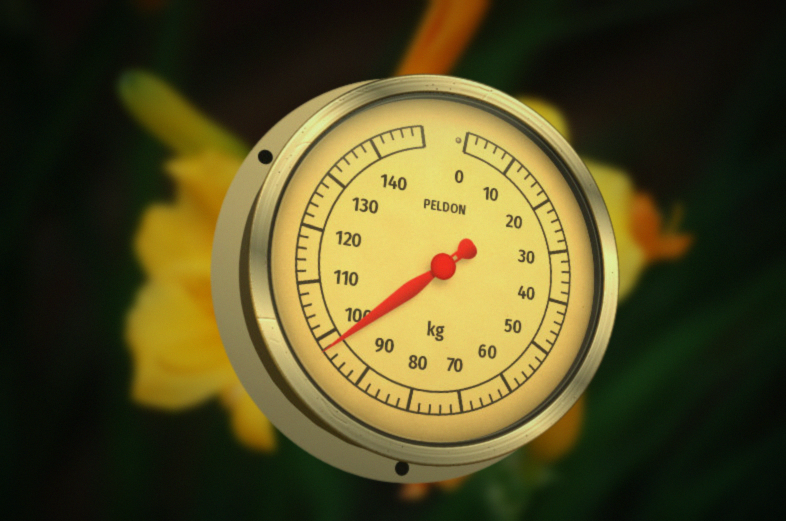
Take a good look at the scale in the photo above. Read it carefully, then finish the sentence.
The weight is 98 kg
